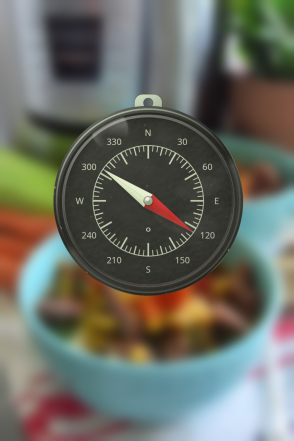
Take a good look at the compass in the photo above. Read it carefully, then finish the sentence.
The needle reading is 125 °
